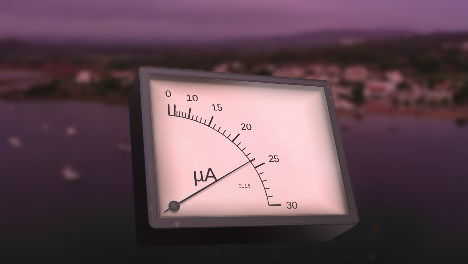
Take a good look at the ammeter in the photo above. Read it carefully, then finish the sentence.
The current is 24 µA
